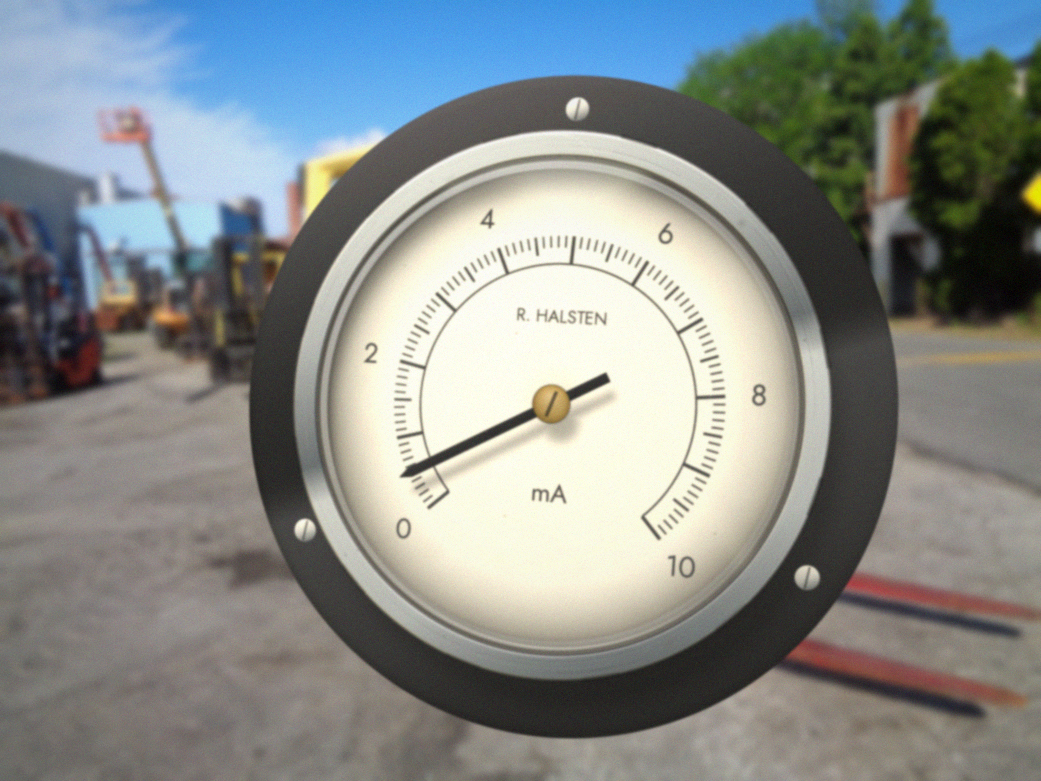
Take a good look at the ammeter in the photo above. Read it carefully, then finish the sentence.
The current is 0.5 mA
